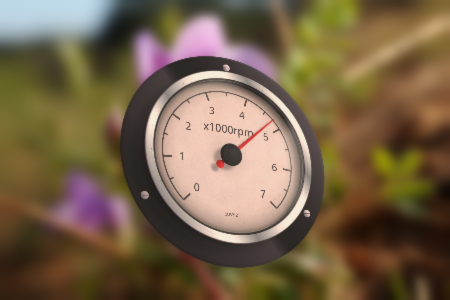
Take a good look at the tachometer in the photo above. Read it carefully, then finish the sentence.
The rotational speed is 4750 rpm
